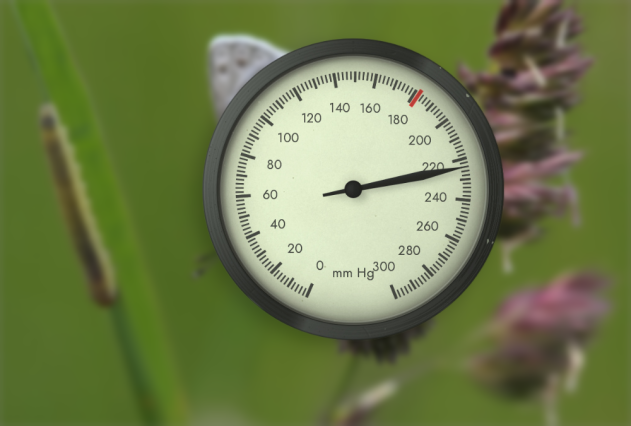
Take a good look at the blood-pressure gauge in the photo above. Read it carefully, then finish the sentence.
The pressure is 224 mmHg
